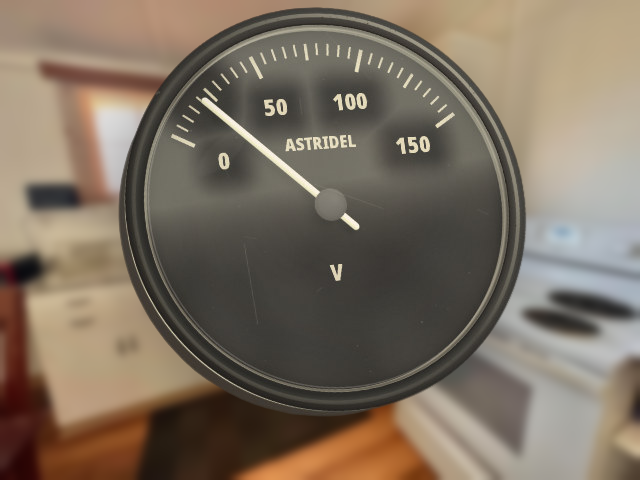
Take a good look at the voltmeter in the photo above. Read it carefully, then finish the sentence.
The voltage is 20 V
